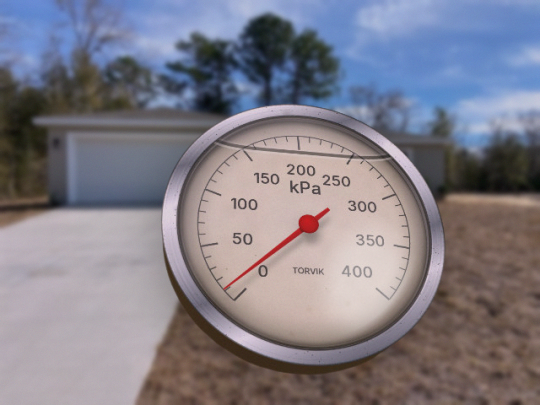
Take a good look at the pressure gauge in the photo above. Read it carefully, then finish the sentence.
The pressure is 10 kPa
